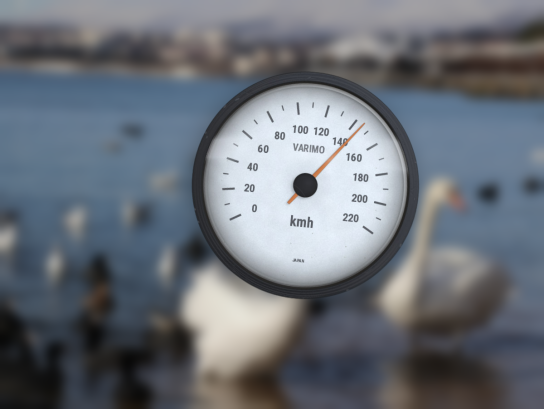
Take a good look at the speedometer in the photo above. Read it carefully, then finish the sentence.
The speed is 145 km/h
